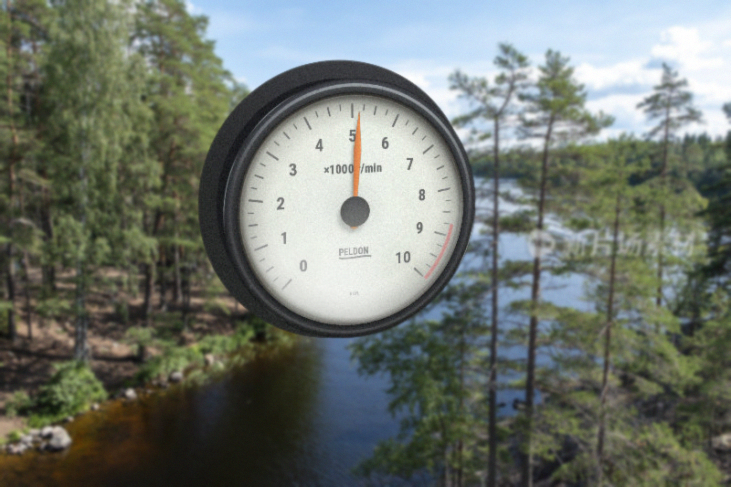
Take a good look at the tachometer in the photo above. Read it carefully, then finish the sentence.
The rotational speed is 5125 rpm
